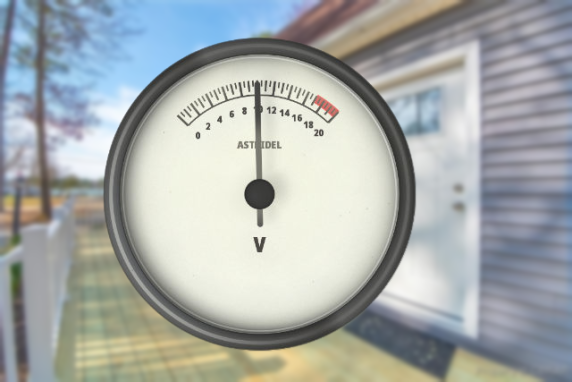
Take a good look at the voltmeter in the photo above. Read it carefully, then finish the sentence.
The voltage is 10 V
